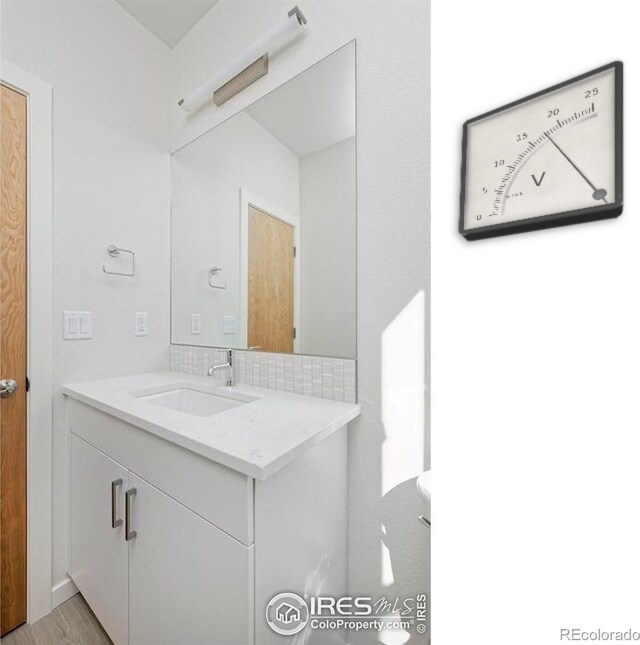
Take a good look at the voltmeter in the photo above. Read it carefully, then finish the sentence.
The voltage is 17.5 V
